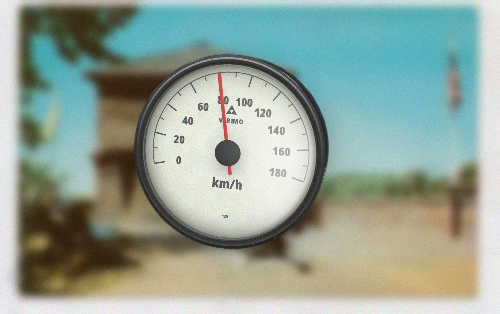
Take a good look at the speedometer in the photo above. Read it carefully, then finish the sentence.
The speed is 80 km/h
